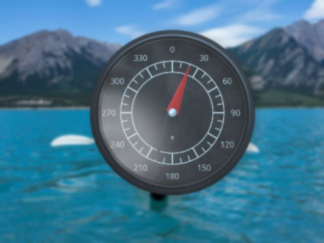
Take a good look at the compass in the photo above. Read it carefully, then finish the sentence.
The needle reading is 20 °
